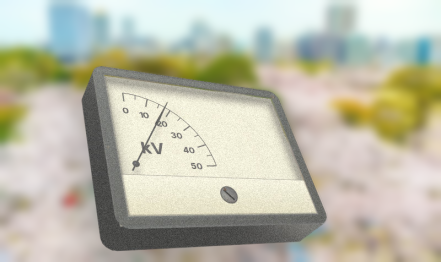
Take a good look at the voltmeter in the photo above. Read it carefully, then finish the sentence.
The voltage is 17.5 kV
